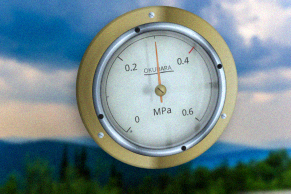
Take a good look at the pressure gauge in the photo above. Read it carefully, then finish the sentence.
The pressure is 0.3 MPa
